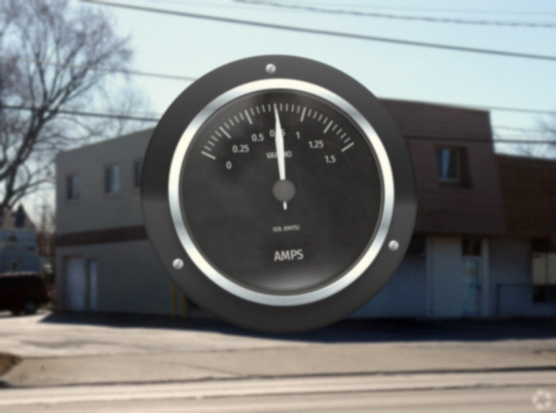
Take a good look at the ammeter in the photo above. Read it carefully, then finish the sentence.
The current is 0.75 A
